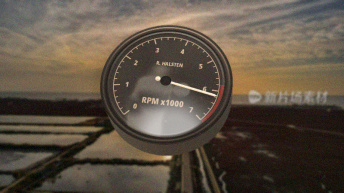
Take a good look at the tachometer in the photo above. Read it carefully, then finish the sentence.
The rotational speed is 6200 rpm
